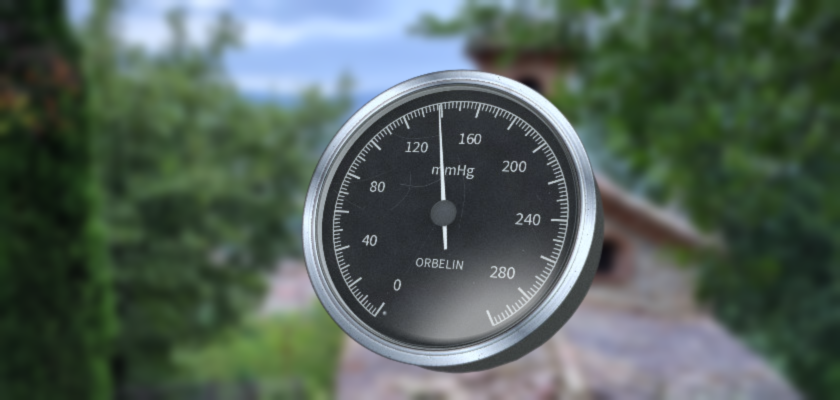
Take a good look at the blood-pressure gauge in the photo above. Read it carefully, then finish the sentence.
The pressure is 140 mmHg
